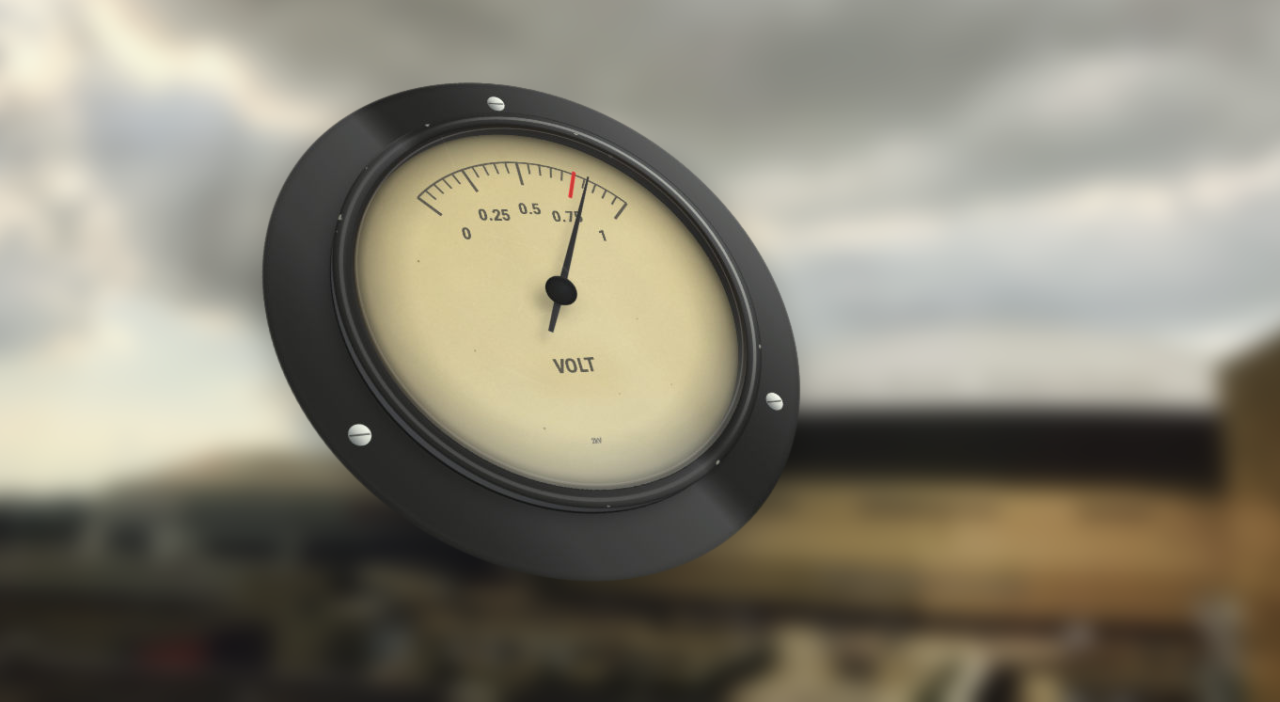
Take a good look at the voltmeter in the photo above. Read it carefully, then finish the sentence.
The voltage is 0.8 V
